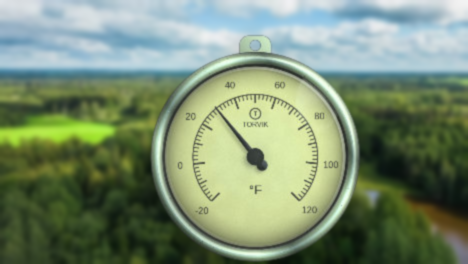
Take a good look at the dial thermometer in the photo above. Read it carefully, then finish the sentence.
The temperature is 30 °F
